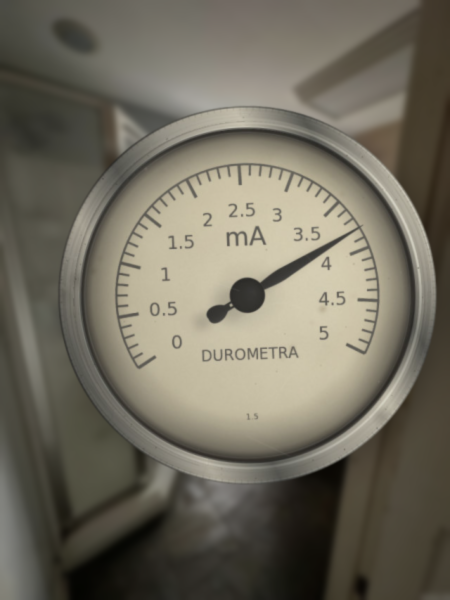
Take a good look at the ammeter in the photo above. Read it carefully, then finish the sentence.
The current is 3.8 mA
